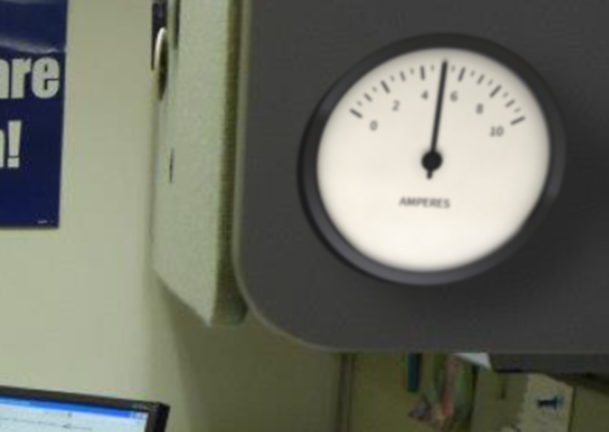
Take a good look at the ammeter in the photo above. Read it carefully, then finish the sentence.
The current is 5 A
